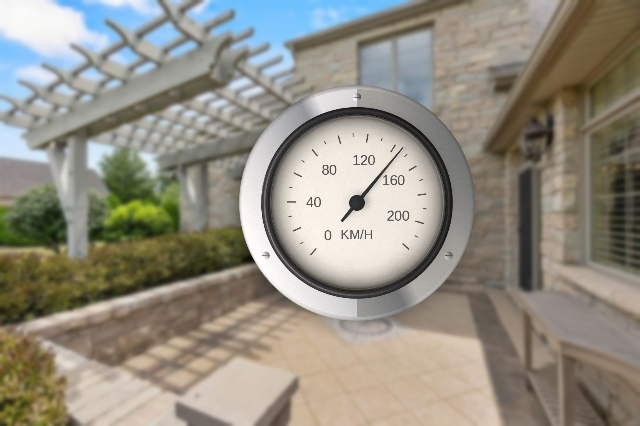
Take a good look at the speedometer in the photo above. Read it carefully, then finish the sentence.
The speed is 145 km/h
